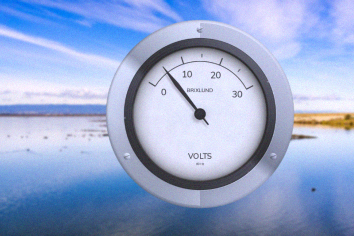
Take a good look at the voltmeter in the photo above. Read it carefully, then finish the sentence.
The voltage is 5 V
